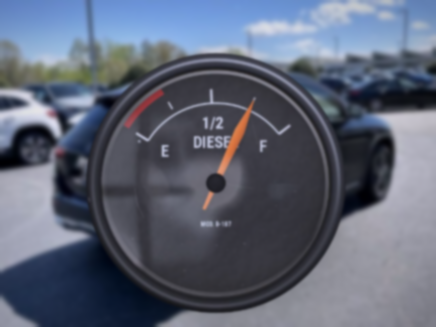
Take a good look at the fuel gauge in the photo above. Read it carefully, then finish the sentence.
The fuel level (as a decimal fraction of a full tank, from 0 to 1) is 0.75
